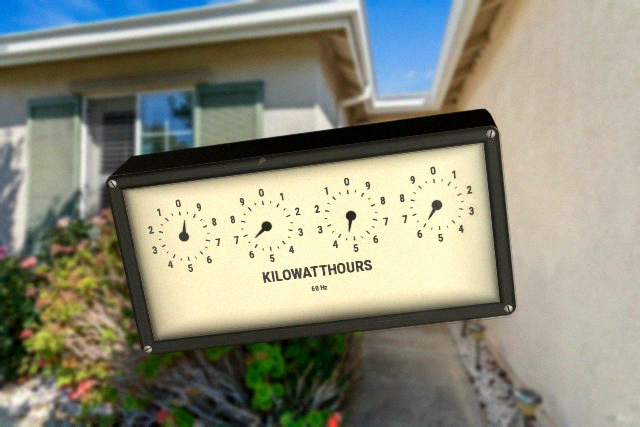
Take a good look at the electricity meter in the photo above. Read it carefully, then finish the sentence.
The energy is 9646 kWh
